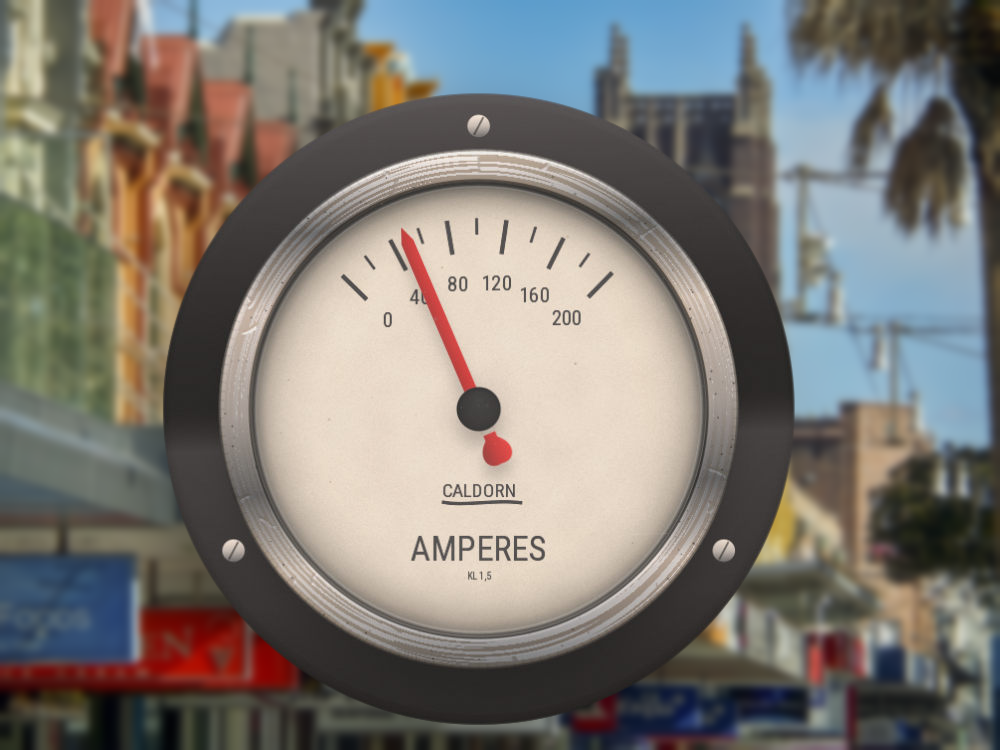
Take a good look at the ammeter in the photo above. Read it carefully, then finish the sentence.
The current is 50 A
